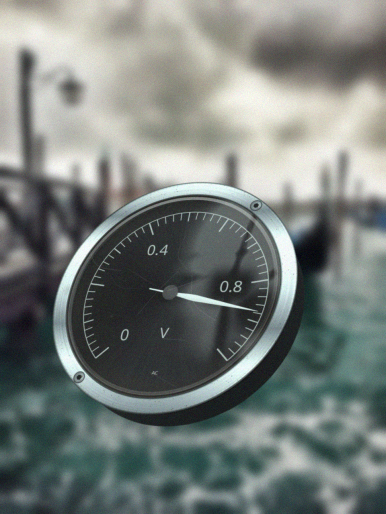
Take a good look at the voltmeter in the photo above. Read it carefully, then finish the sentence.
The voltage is 0.88 V
